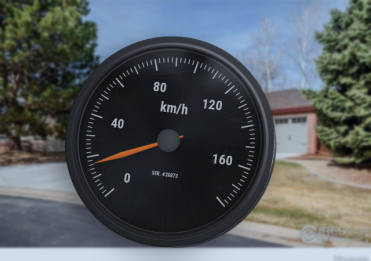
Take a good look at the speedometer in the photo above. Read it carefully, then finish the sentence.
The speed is 16 km/h
